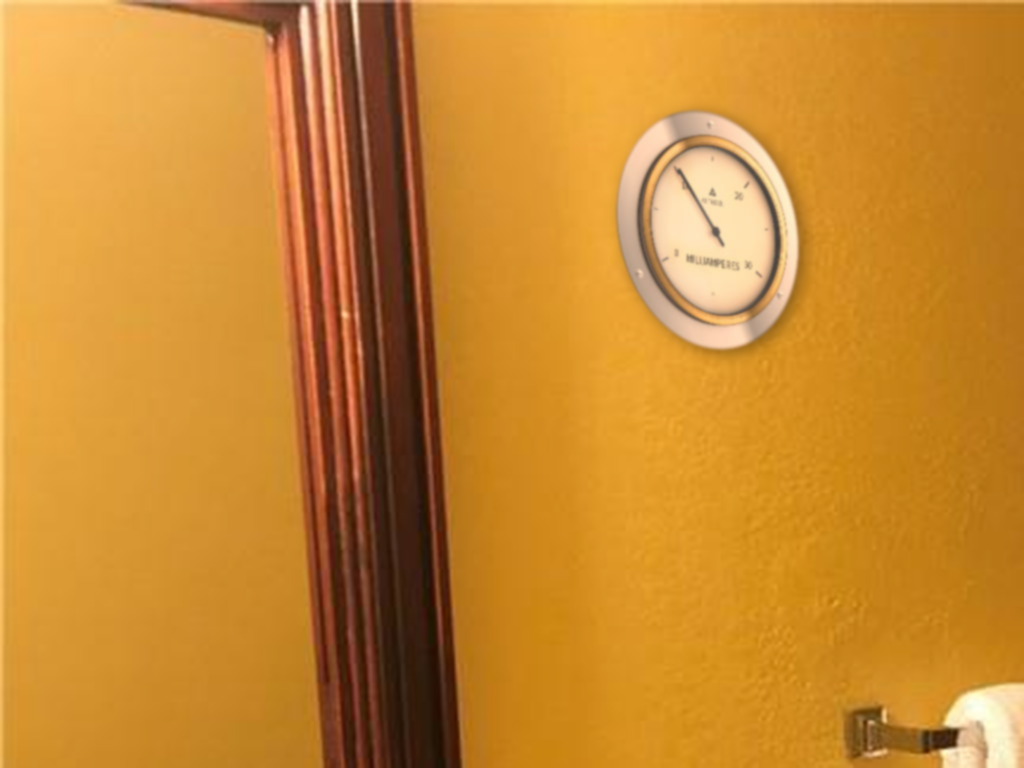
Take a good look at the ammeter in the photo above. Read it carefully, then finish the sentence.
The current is 10 mA
